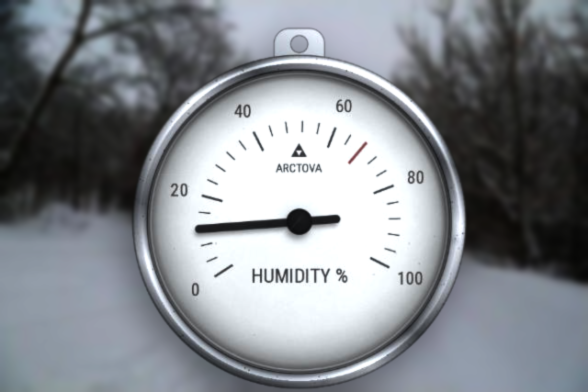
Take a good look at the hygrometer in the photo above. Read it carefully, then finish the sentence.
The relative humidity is 12 %
